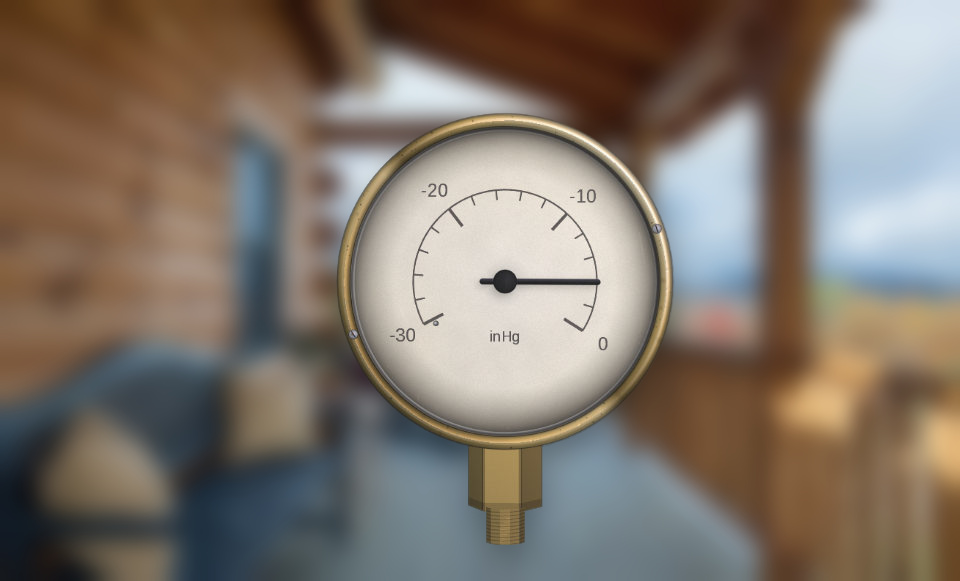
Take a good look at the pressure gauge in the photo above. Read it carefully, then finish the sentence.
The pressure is -4 inHg
